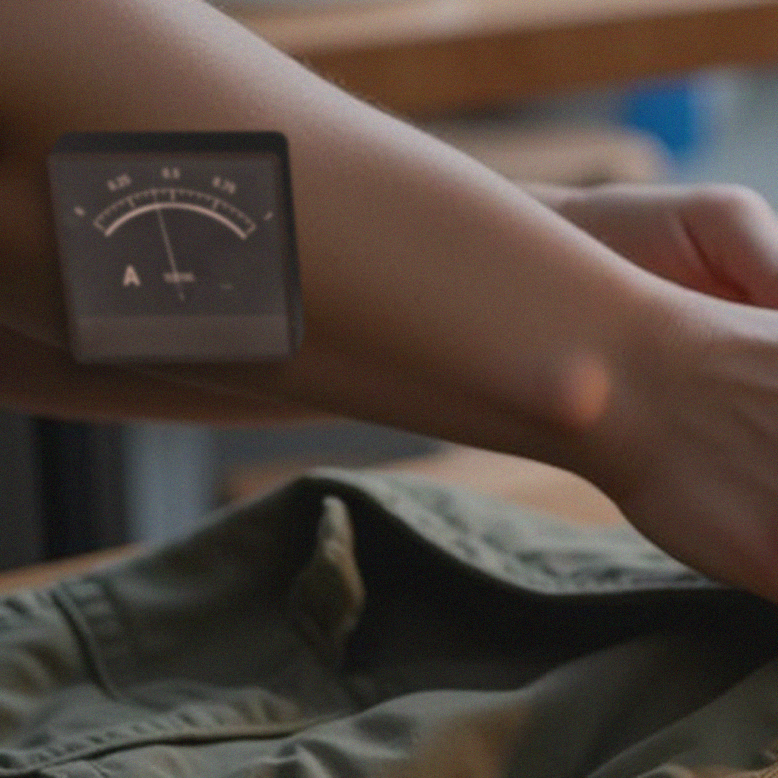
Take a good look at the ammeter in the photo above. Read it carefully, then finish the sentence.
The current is 0.4 A
